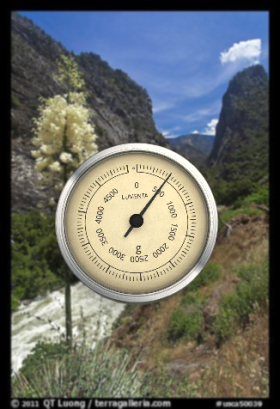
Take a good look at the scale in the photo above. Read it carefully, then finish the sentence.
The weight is 500 g
